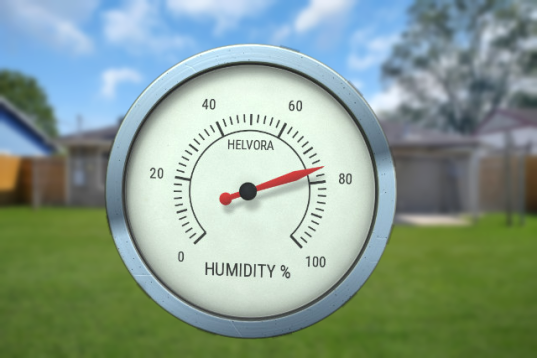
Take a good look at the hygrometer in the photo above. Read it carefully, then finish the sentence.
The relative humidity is 76 %
